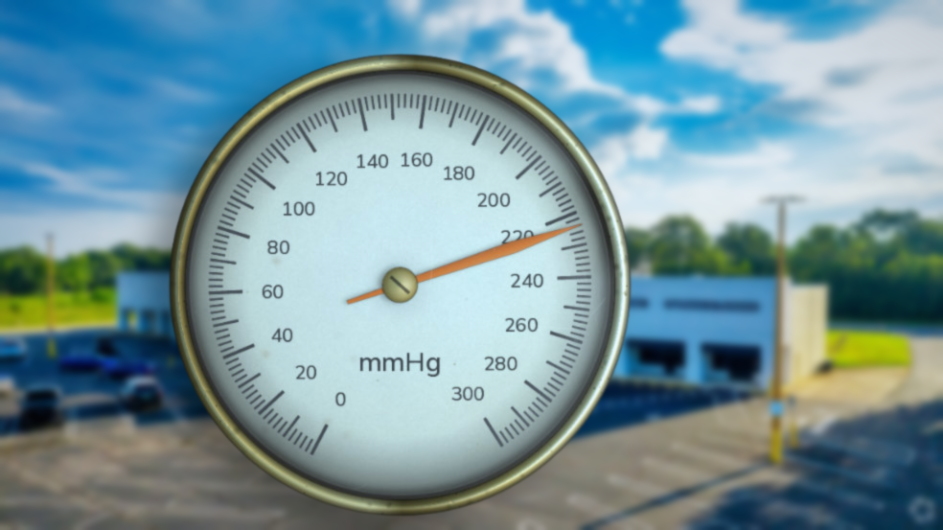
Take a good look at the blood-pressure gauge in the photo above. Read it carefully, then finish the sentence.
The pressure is 224 mmHg
